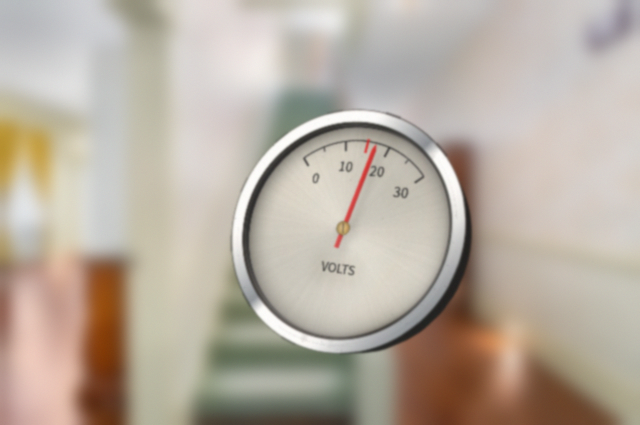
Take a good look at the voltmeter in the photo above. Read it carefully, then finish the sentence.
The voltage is 17.5 V
